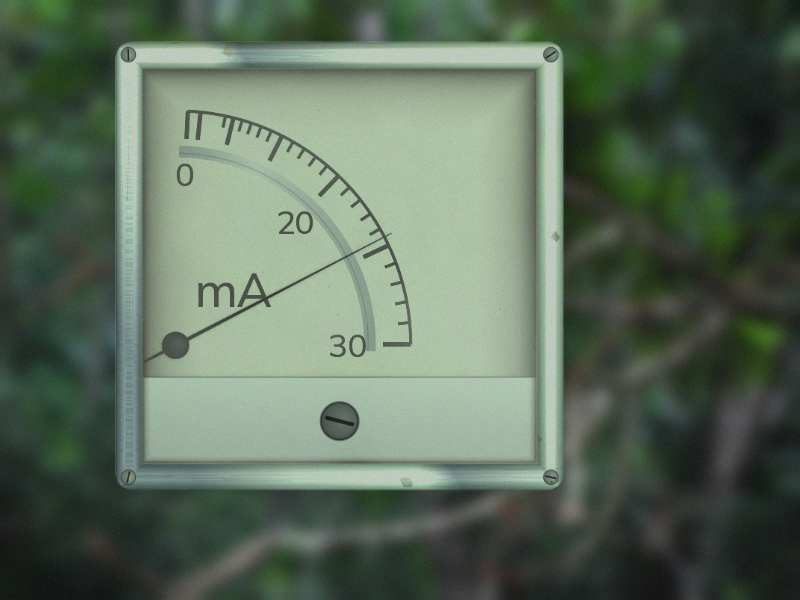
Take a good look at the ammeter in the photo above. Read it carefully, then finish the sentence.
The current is 24.5 mA
